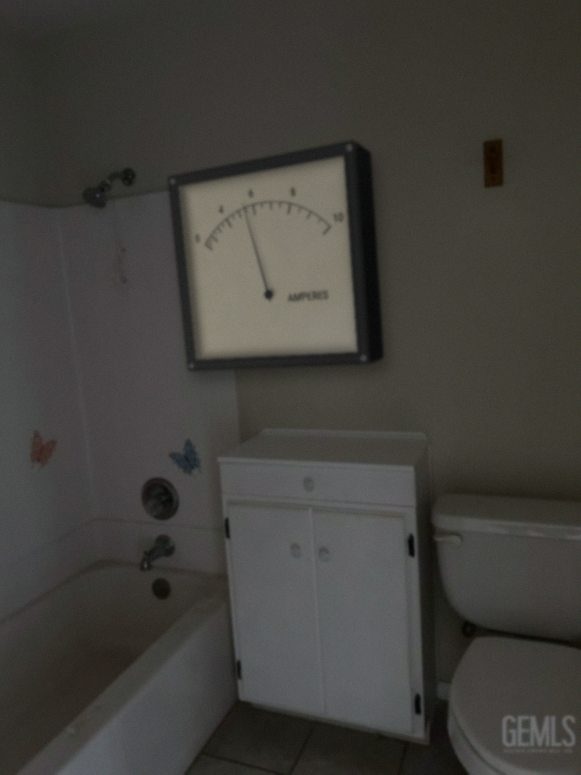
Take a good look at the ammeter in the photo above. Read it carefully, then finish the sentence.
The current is 5.5 A
